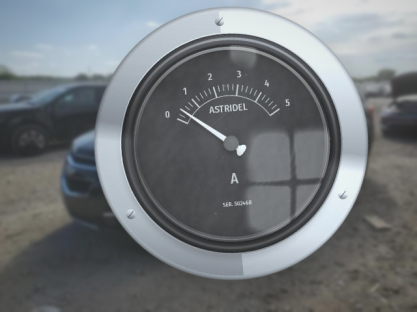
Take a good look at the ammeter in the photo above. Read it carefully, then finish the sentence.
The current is 0.4 A
